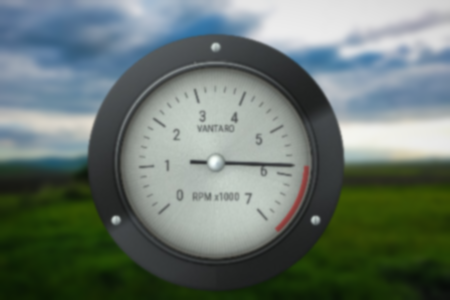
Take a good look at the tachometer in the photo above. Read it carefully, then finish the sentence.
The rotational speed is 5800 rpm
